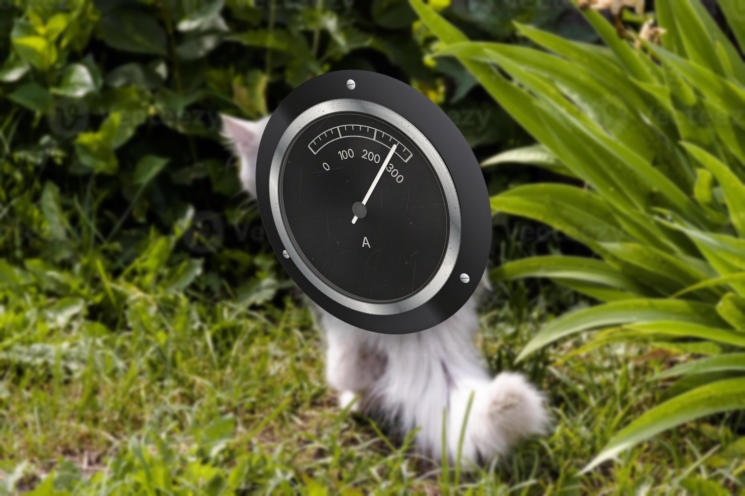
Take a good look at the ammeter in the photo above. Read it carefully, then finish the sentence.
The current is 260 A
